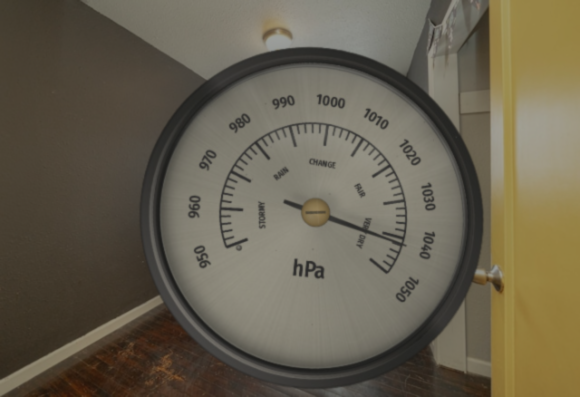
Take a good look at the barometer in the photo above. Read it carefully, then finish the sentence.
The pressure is 1042 hPa
